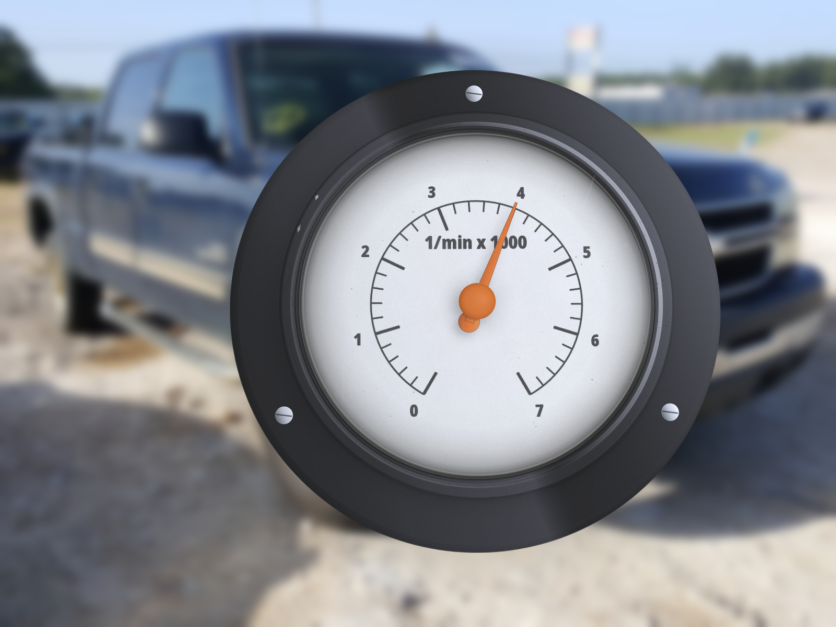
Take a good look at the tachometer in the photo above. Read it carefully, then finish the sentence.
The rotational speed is 4000 rpm
